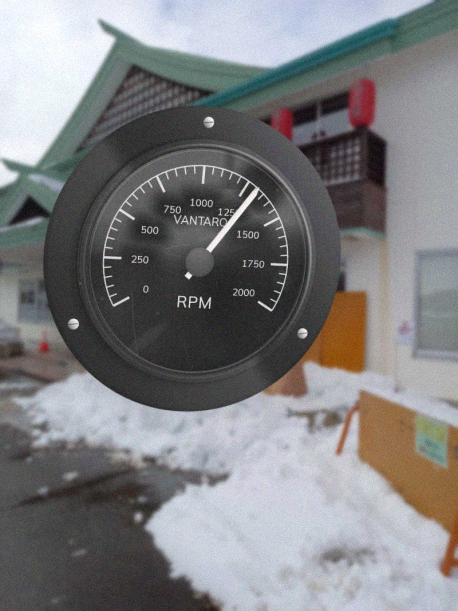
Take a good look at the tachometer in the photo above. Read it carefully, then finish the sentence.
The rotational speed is 1300 rpm
